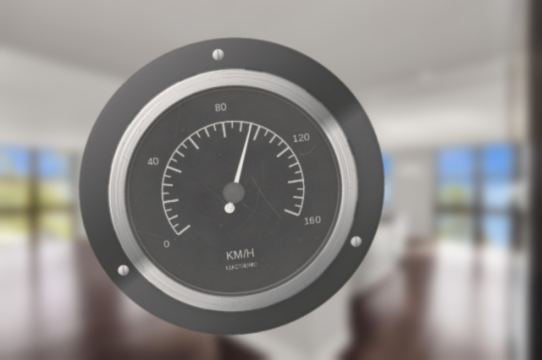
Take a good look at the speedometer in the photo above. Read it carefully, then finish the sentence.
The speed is 95 km/h
